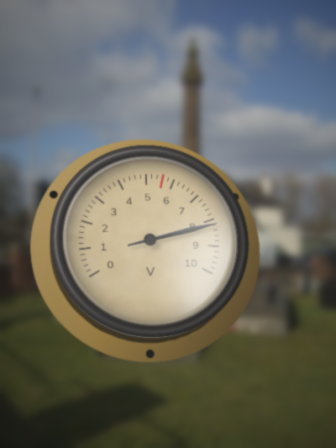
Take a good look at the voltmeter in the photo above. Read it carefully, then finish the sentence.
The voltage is 8.2 V
